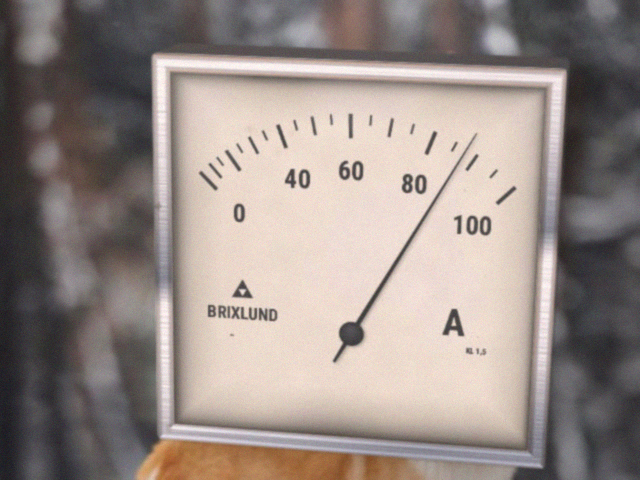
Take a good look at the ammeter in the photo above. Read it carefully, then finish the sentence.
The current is 87.5 A
